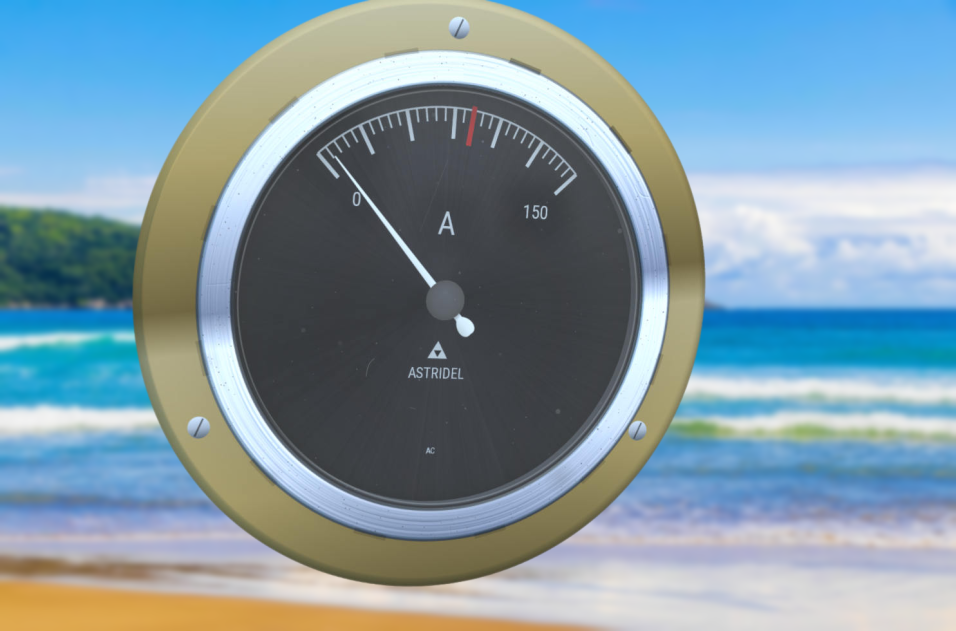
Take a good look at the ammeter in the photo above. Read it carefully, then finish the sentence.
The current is 5 A
